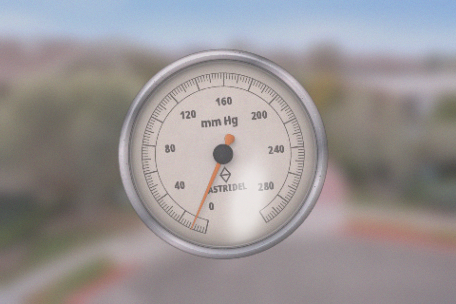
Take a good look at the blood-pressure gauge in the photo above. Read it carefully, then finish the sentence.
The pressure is 10 mmHg
